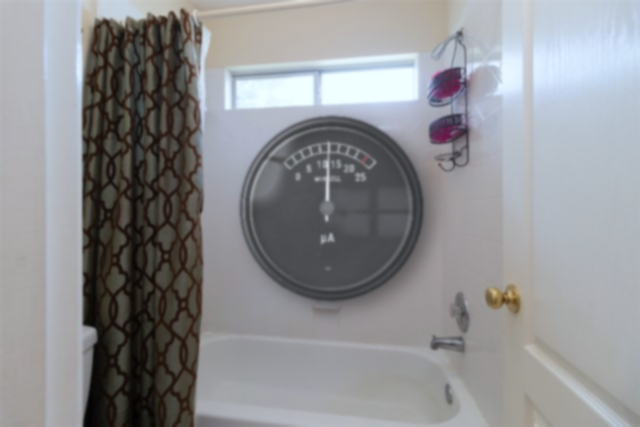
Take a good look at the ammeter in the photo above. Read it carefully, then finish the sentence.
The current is 12.5 µA
